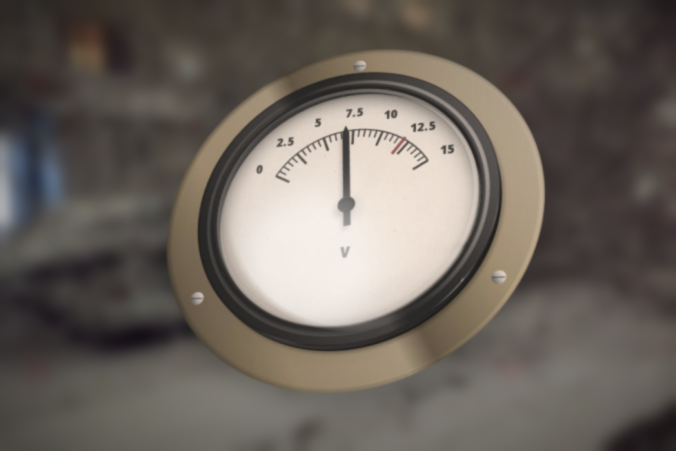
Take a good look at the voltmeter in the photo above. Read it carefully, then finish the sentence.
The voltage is 7 V
